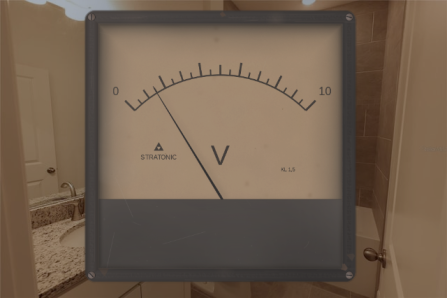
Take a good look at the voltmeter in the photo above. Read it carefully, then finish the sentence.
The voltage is 1.5 V
